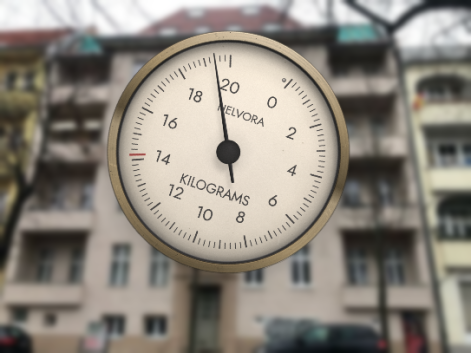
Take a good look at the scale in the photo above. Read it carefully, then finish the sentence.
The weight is 19.4 kg
